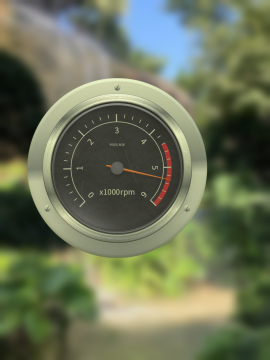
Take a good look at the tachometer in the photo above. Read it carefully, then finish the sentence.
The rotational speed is 5300 rpm
